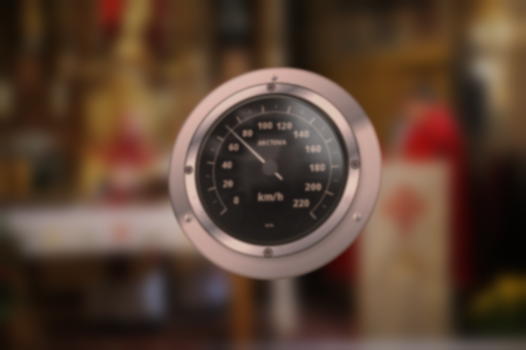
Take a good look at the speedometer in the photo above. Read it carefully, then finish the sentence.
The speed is 70 km/h
